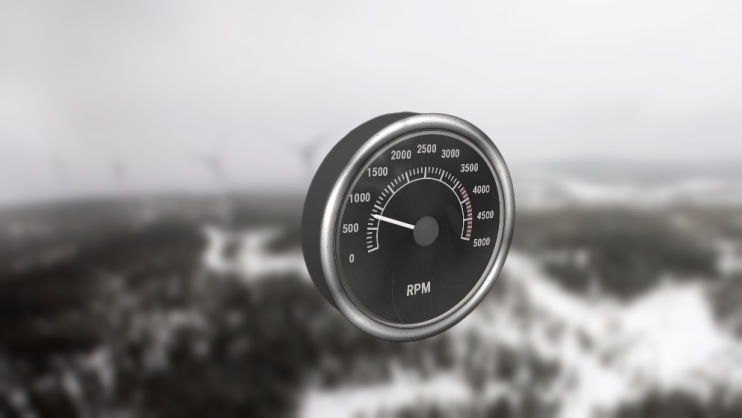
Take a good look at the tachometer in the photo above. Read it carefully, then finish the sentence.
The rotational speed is 800 rpm
